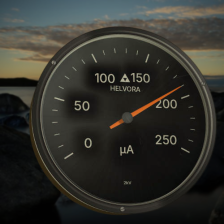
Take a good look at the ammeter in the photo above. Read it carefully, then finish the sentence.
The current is 190 µA
